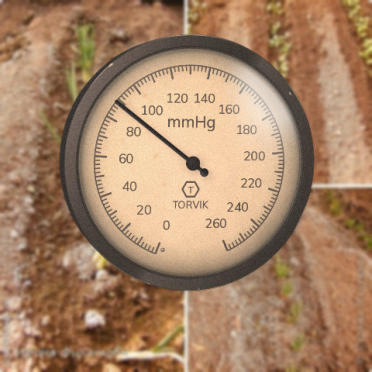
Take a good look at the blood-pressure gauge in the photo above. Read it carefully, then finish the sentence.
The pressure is 88 mmHg
